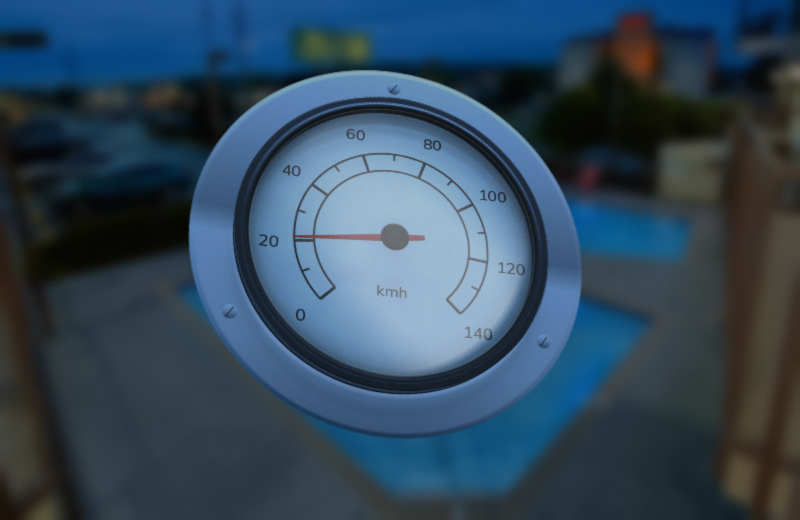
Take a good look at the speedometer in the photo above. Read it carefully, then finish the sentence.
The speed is 20 km/h
